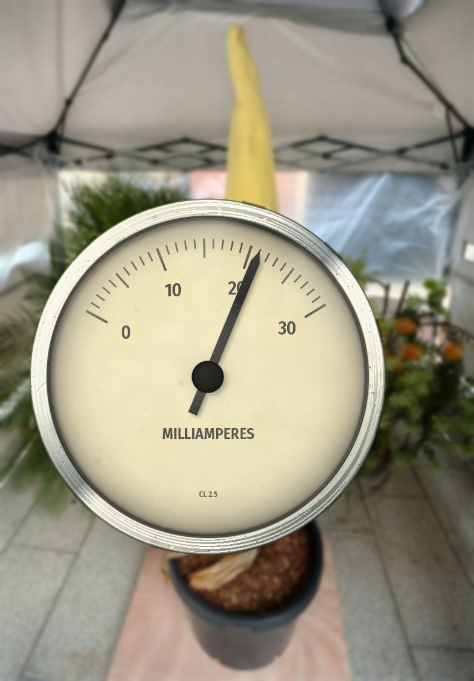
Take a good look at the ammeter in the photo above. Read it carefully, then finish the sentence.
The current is 21 mA
